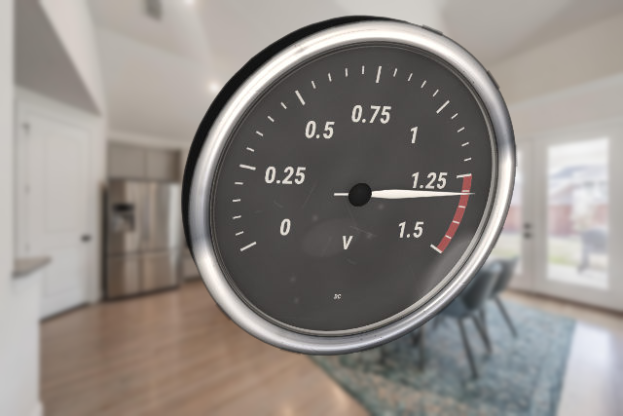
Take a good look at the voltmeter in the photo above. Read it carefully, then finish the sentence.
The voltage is 1.3 V
